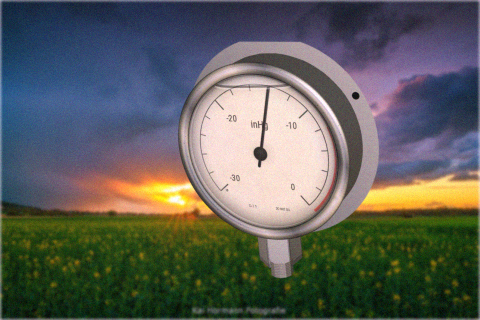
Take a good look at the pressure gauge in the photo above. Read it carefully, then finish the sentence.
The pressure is -14 inHg
